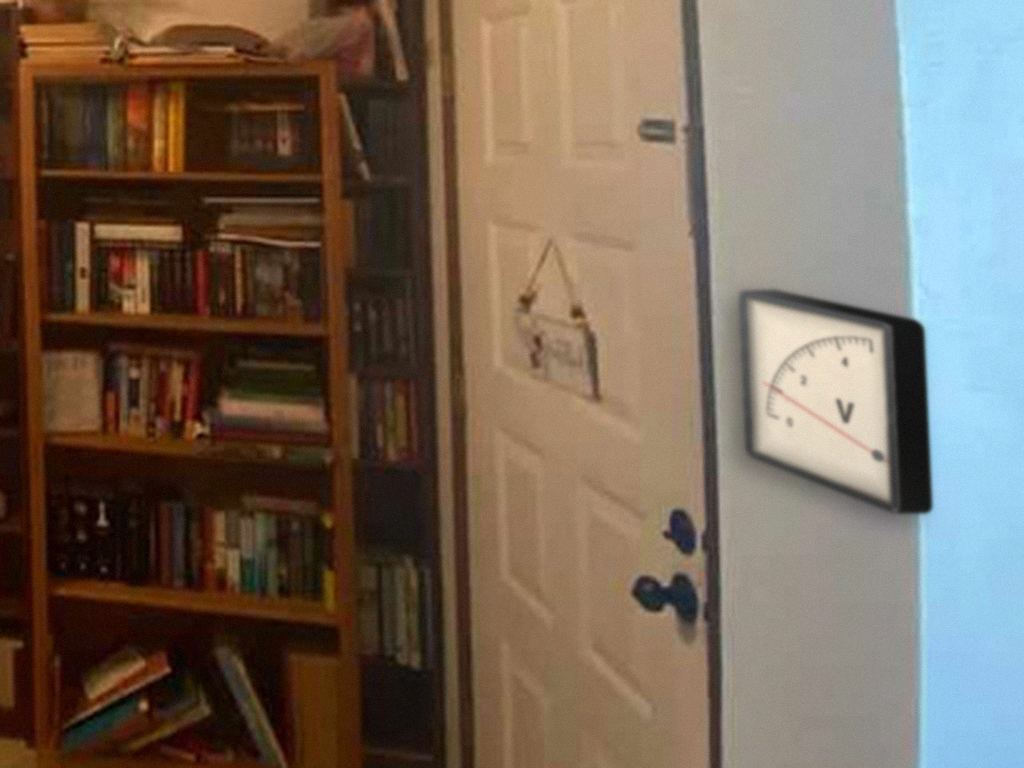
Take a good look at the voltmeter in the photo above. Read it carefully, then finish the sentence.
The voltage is 1 V
